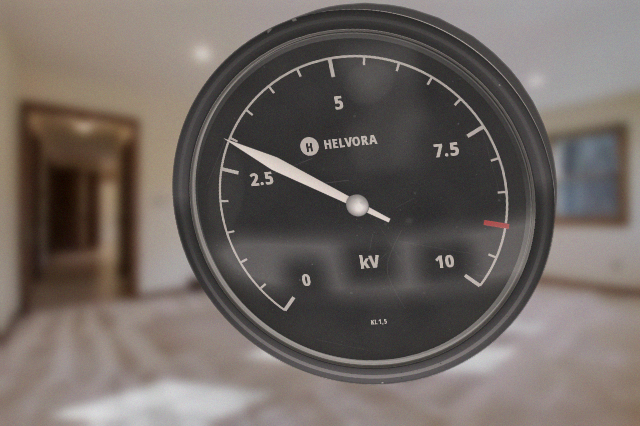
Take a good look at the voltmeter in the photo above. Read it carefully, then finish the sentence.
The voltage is 3 kV
